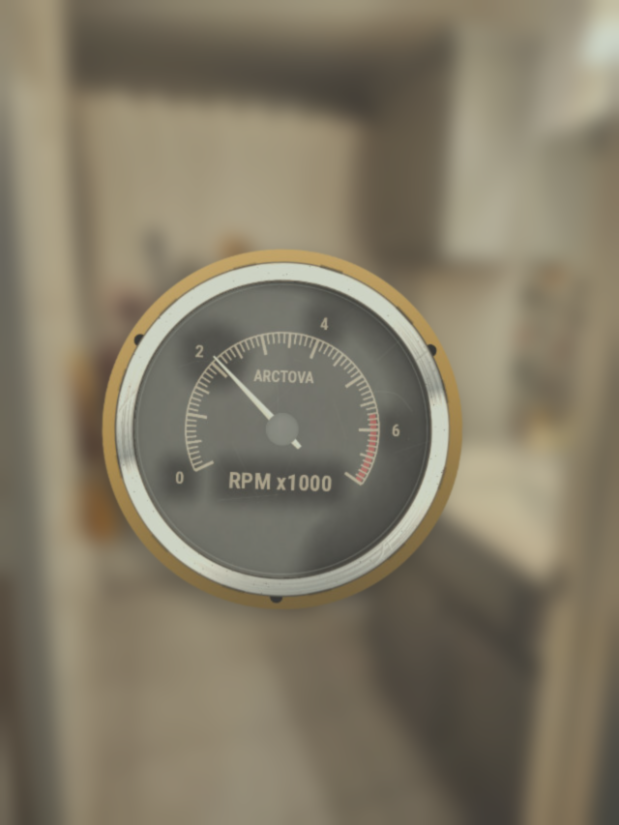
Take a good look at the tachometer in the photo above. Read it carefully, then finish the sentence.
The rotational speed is 2100 rpm
